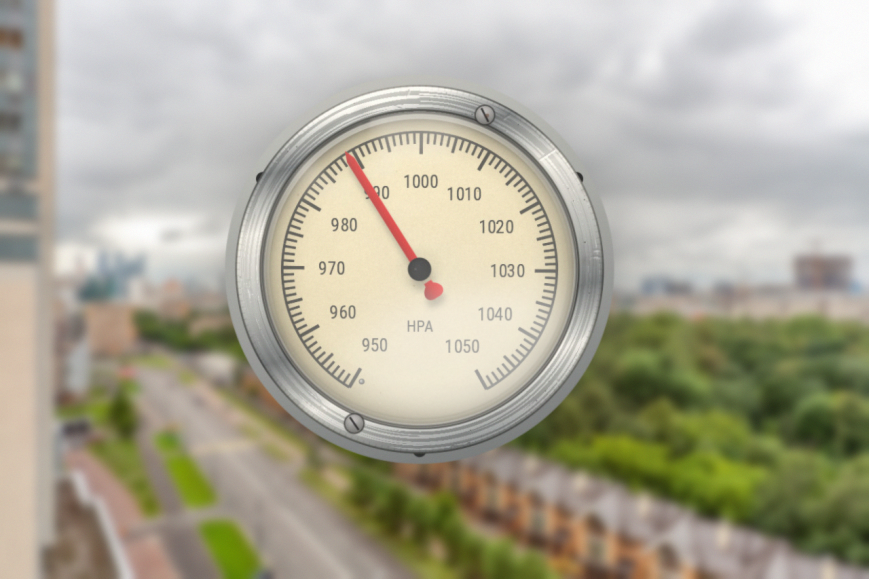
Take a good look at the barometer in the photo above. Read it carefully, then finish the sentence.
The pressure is 989 hPa
